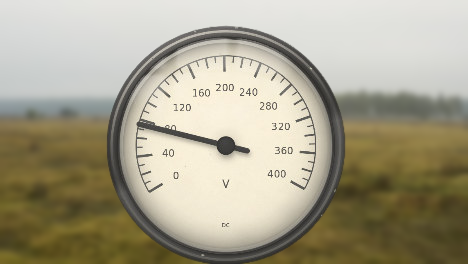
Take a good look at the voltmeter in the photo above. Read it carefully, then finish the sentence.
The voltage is 75 V
